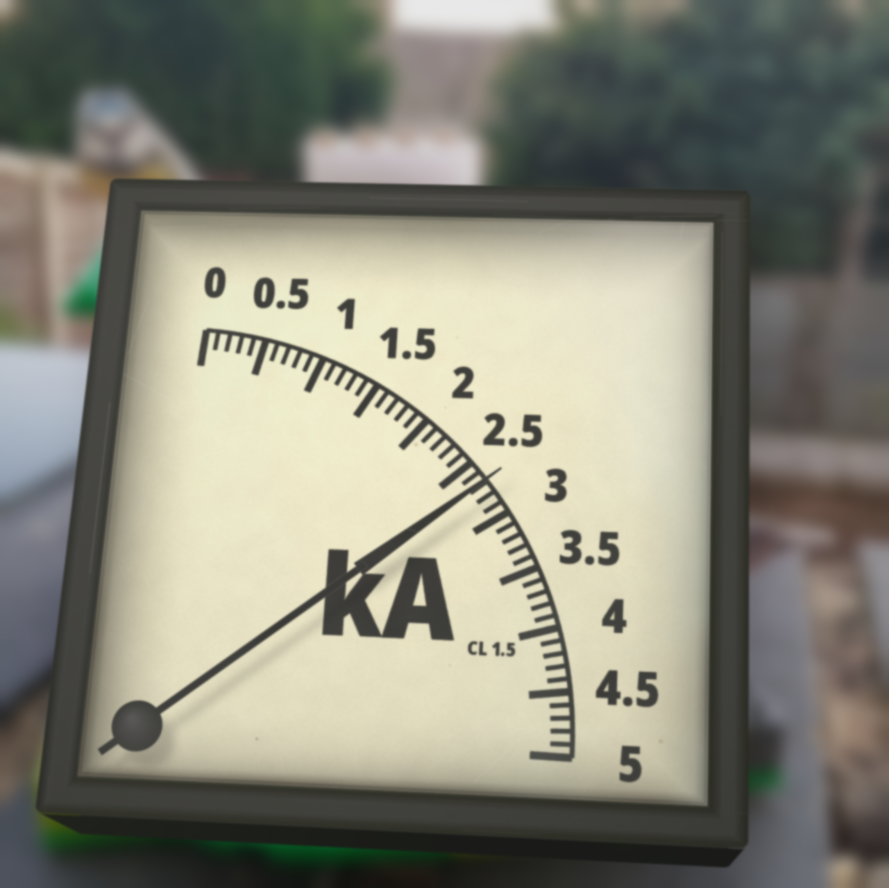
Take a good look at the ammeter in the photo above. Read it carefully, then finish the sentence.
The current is 2.7 kA
